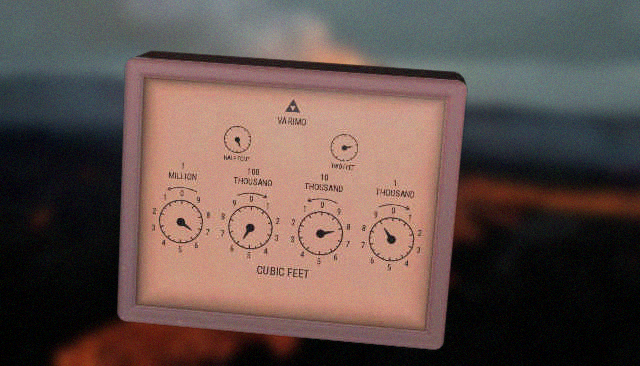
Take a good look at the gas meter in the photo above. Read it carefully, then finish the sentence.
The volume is 657900 ft³
